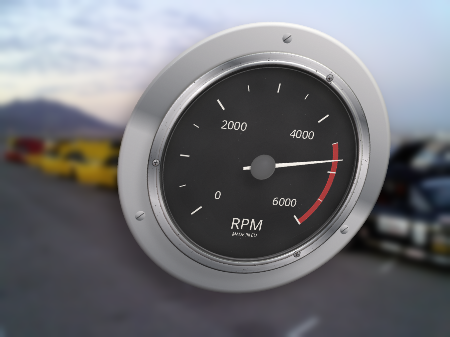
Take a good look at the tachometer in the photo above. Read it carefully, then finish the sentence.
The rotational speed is 4750 rpm
